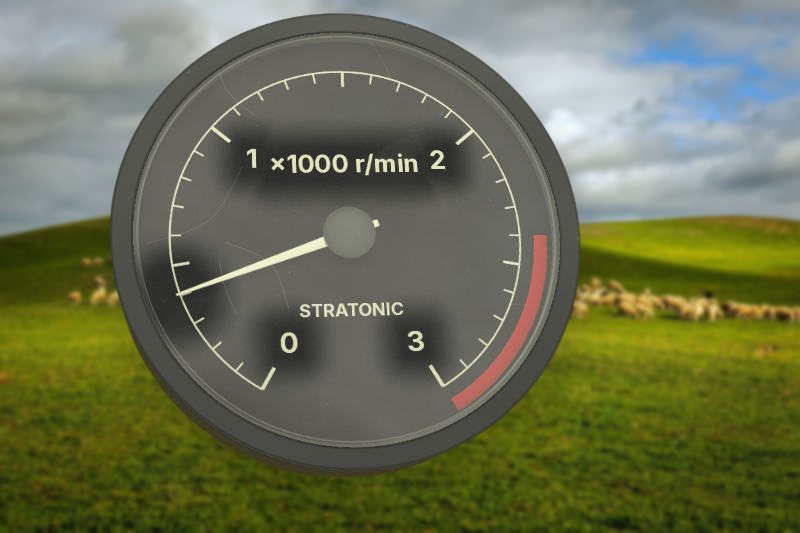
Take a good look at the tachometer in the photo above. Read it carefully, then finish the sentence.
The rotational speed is 400 rpm
